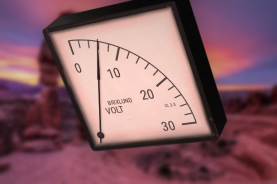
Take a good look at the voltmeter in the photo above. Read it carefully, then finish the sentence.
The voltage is 6 V
